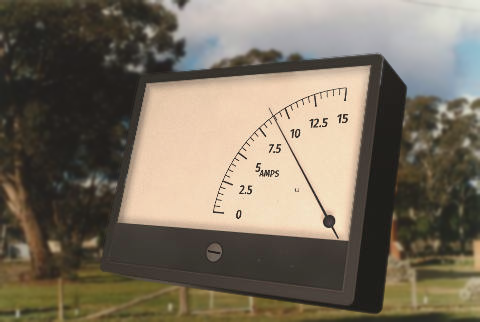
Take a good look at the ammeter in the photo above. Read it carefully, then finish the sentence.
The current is 9 A
